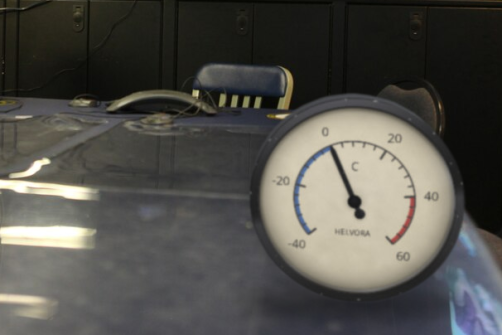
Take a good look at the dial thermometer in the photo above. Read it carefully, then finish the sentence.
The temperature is 0 °C
